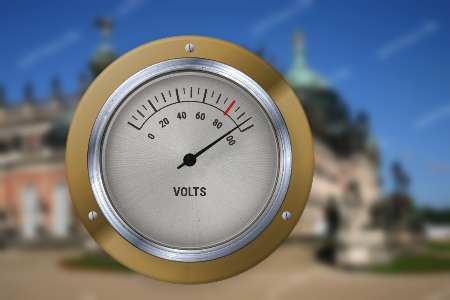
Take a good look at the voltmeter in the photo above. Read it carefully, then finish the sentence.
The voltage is 95 V
